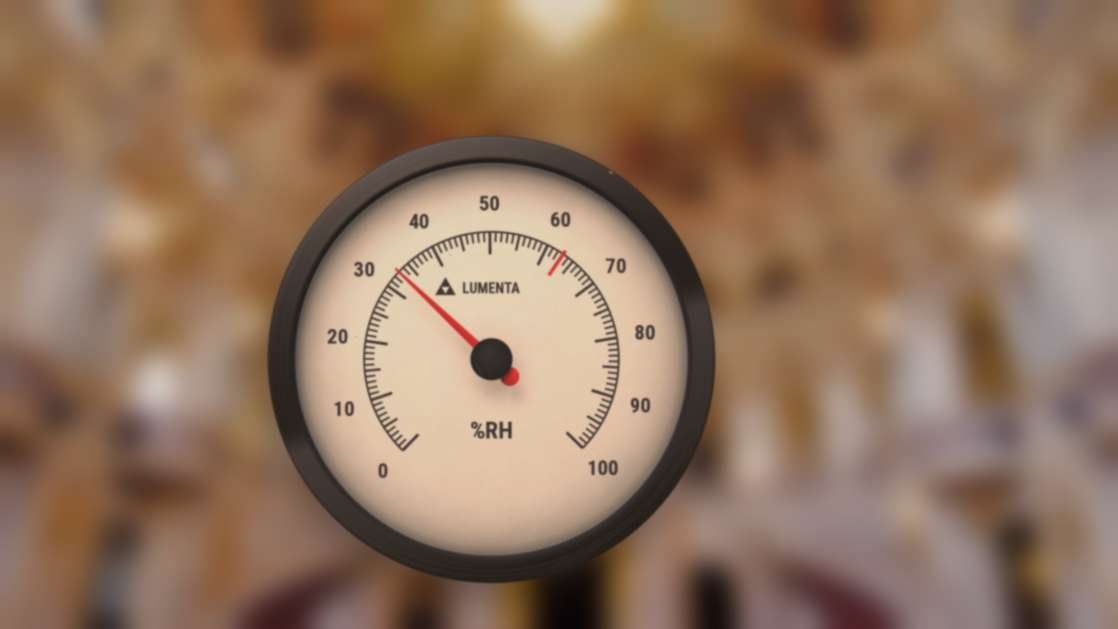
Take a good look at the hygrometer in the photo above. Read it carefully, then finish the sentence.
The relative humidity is 33 %
